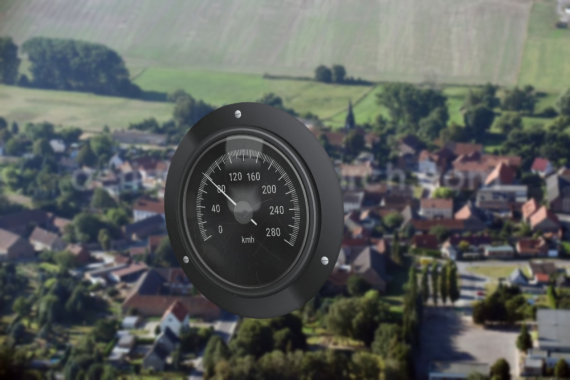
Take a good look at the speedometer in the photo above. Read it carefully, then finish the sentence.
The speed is 80 km/h
